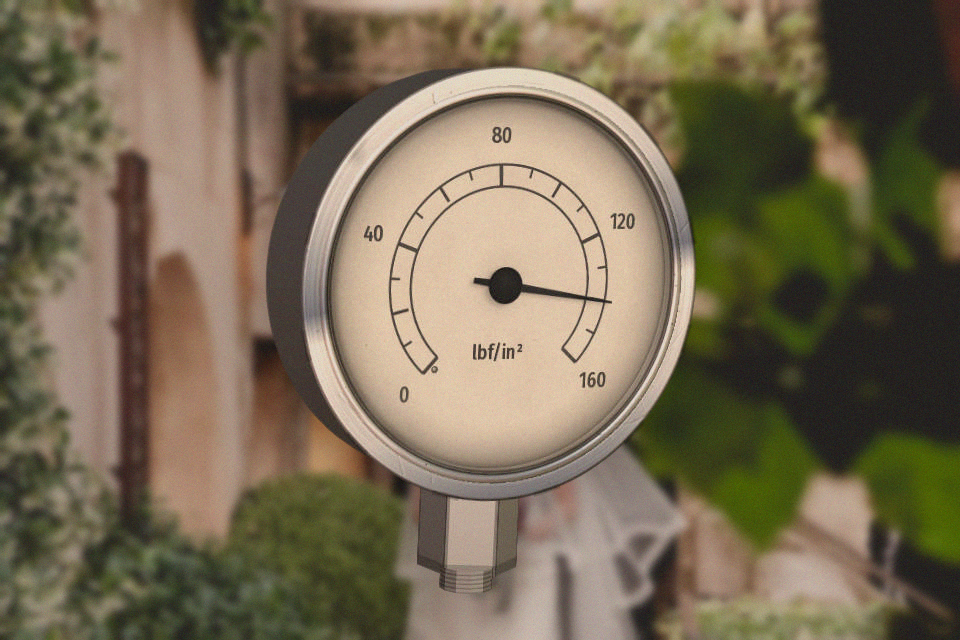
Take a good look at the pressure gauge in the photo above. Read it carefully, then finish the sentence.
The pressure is 140 psi
